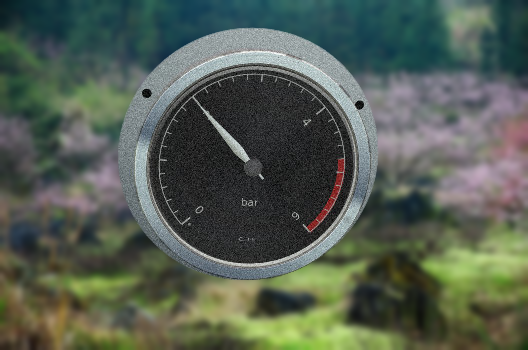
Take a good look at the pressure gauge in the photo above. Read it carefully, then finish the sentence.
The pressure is 2 bar
